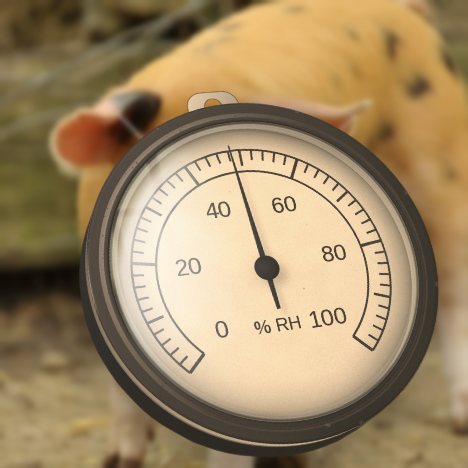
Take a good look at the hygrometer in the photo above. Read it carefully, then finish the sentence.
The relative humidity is 48 %
